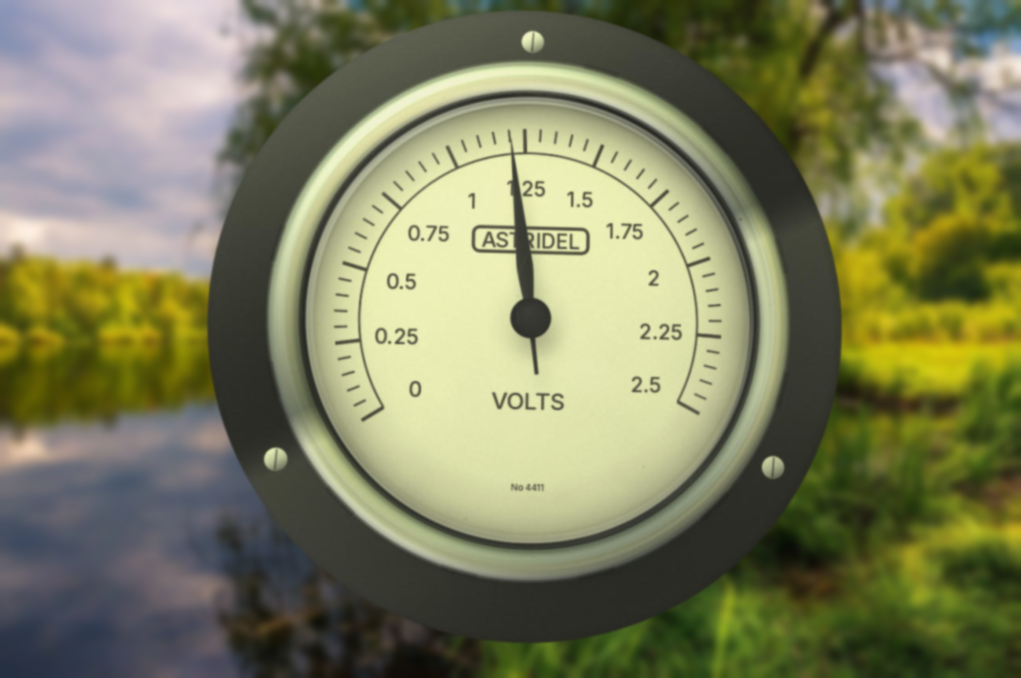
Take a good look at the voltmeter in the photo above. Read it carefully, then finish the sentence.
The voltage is 1.2 V
